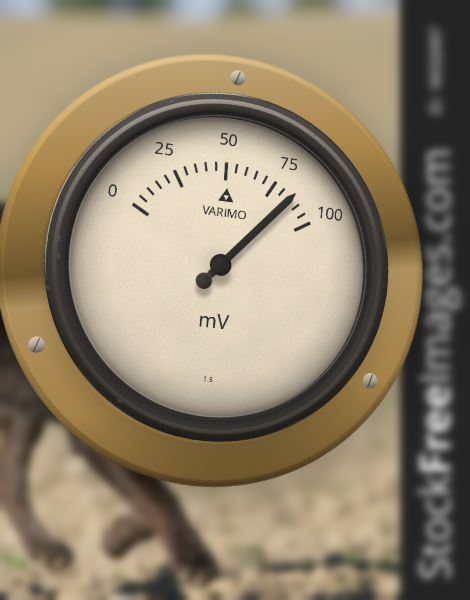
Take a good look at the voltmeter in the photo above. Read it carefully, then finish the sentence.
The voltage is 85 mV
